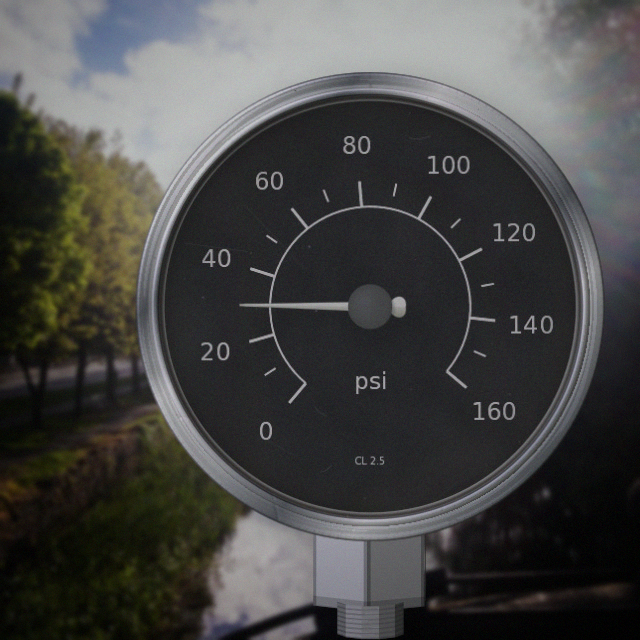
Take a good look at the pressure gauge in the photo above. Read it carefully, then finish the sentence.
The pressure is 30 psi
